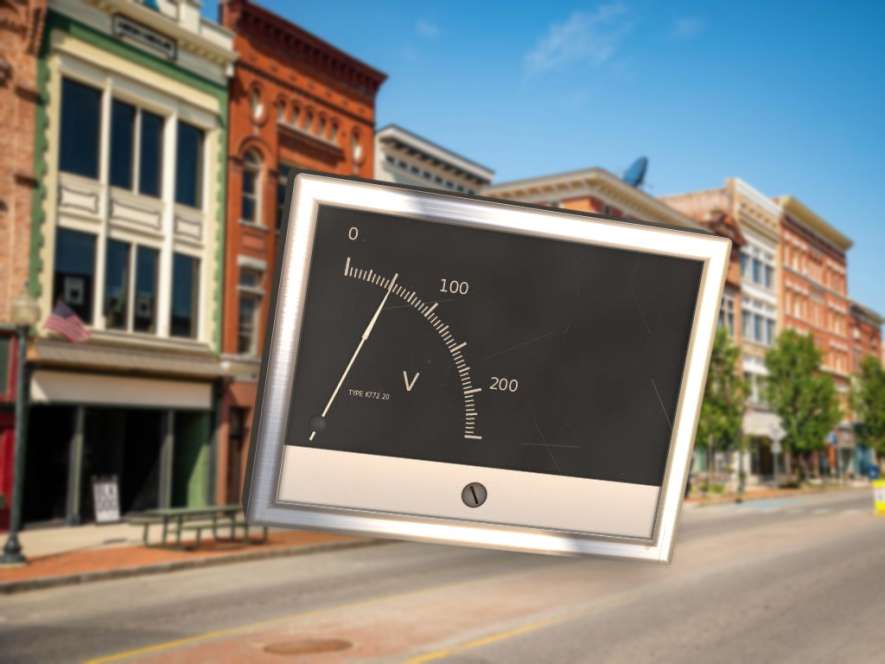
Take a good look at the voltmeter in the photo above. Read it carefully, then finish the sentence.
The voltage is 50 V
